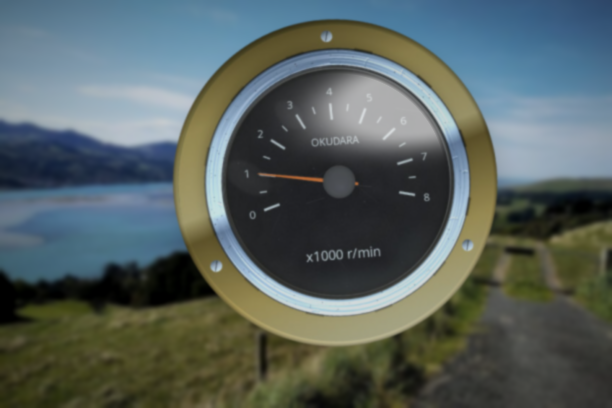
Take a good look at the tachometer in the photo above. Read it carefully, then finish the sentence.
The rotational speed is 1000 rpm
